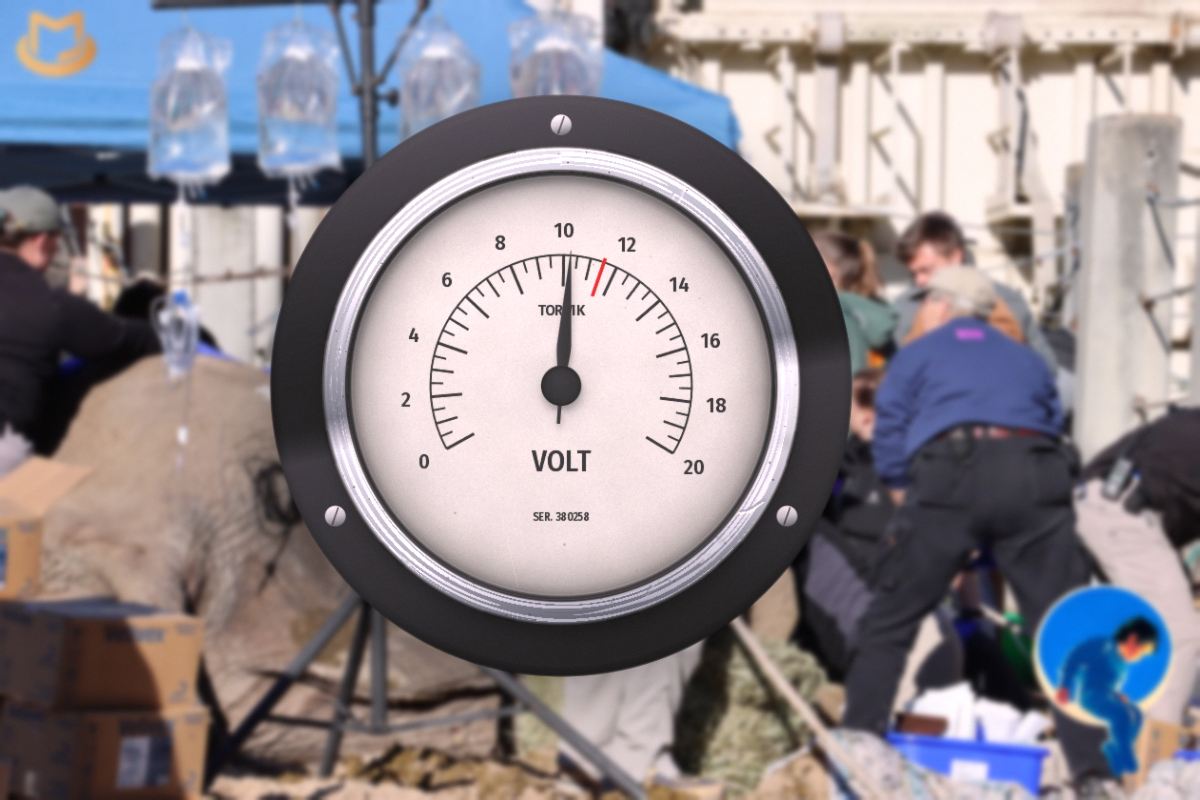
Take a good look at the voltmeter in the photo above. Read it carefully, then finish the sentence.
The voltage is 10.25 V
